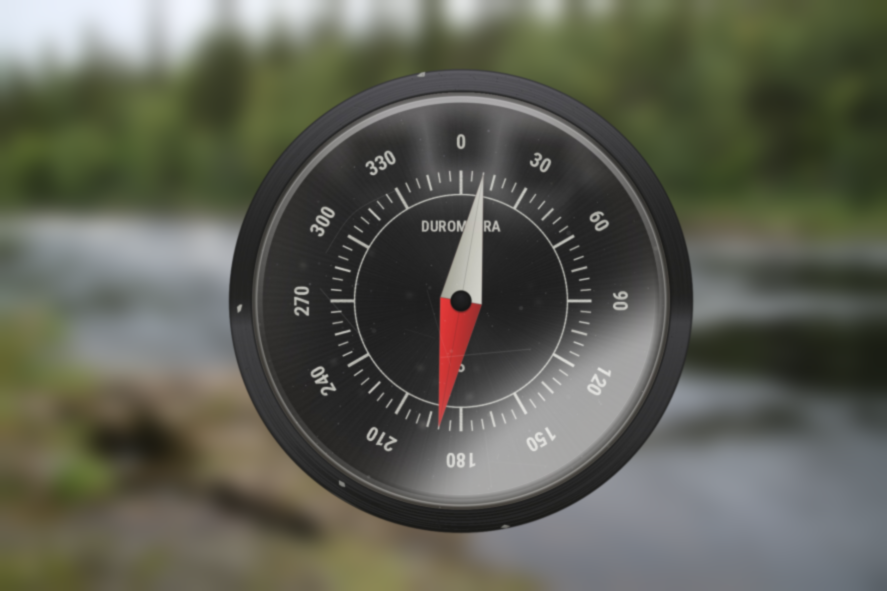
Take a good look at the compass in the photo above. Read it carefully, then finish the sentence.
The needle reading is 190 °
